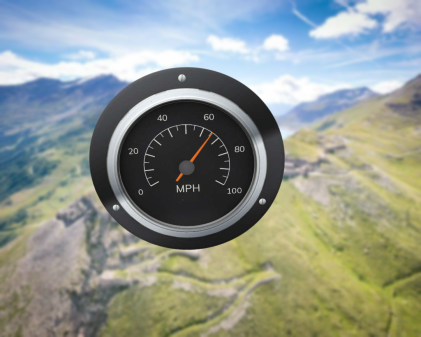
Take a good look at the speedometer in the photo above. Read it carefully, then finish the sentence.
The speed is 65 mph
